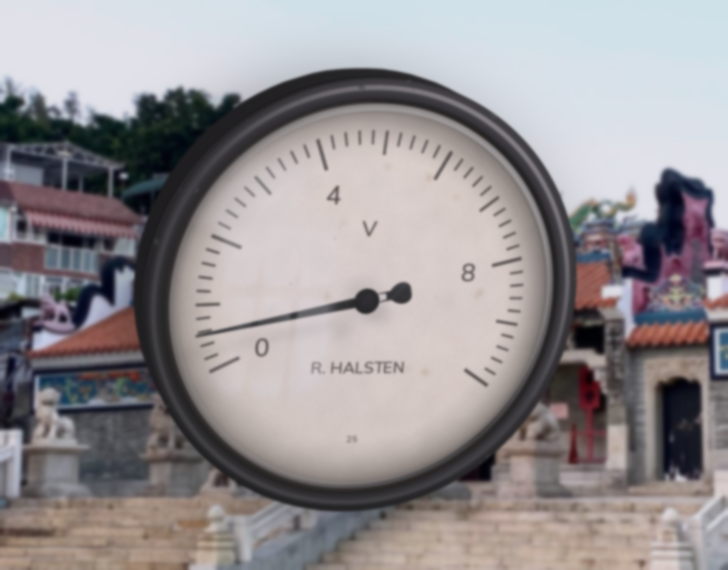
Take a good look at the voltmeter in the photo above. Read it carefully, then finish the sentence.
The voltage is 0.6 V
